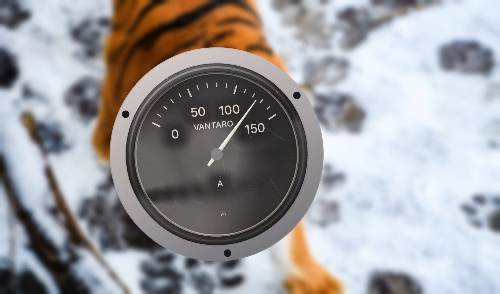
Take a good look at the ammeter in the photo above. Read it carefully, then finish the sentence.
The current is 125 A
